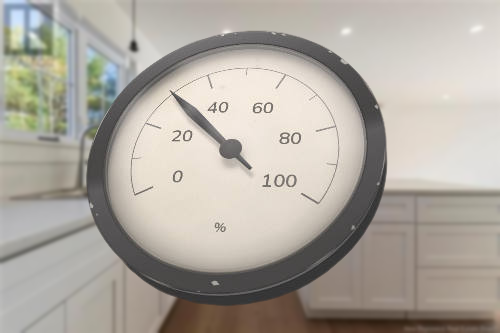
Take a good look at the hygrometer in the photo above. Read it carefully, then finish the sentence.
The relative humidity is 30 %
